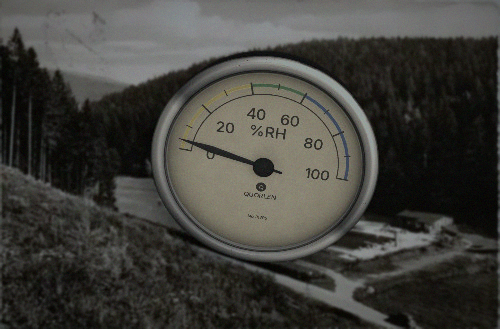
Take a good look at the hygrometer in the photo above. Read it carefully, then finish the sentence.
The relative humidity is 5 %
